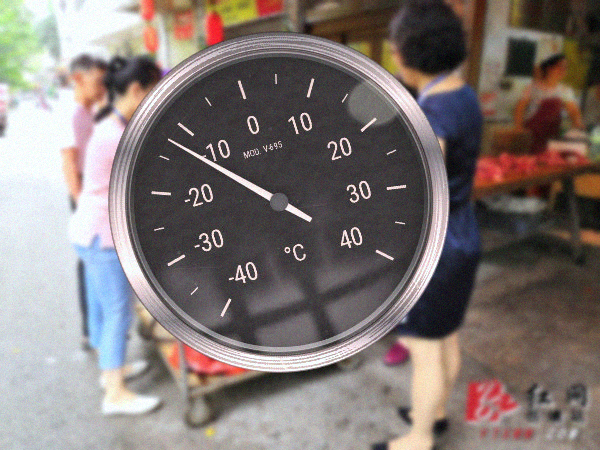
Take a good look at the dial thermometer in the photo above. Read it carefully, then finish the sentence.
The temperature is -12.5 °C
